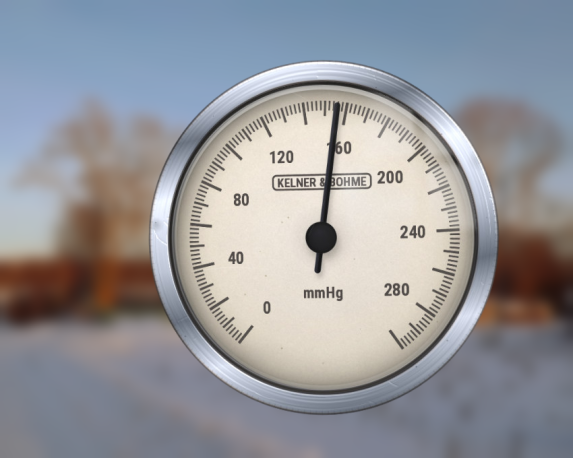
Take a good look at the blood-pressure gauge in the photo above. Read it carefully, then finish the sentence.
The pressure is 156 mmHg
